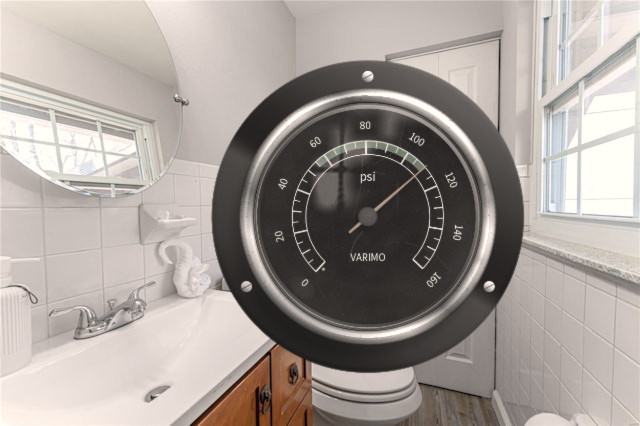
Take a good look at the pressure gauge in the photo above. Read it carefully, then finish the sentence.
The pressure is 110 psi
